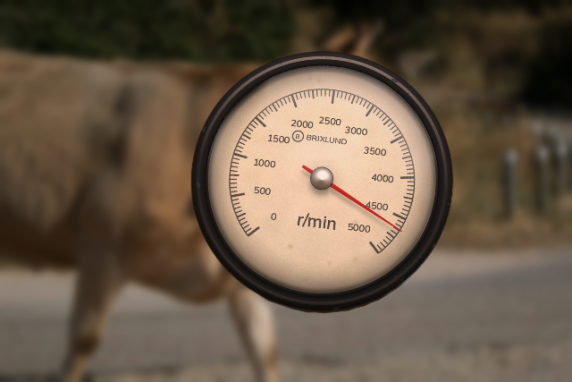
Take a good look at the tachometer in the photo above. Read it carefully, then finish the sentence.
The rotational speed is 4650 rpm
